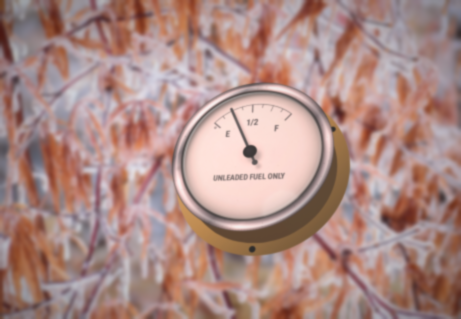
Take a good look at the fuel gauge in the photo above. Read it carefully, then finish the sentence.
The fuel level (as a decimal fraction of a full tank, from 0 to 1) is 0.25
